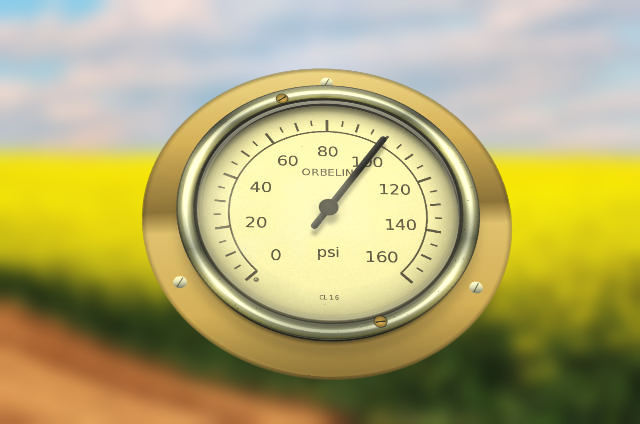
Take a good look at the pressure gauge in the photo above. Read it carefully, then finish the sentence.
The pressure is 100 psi
